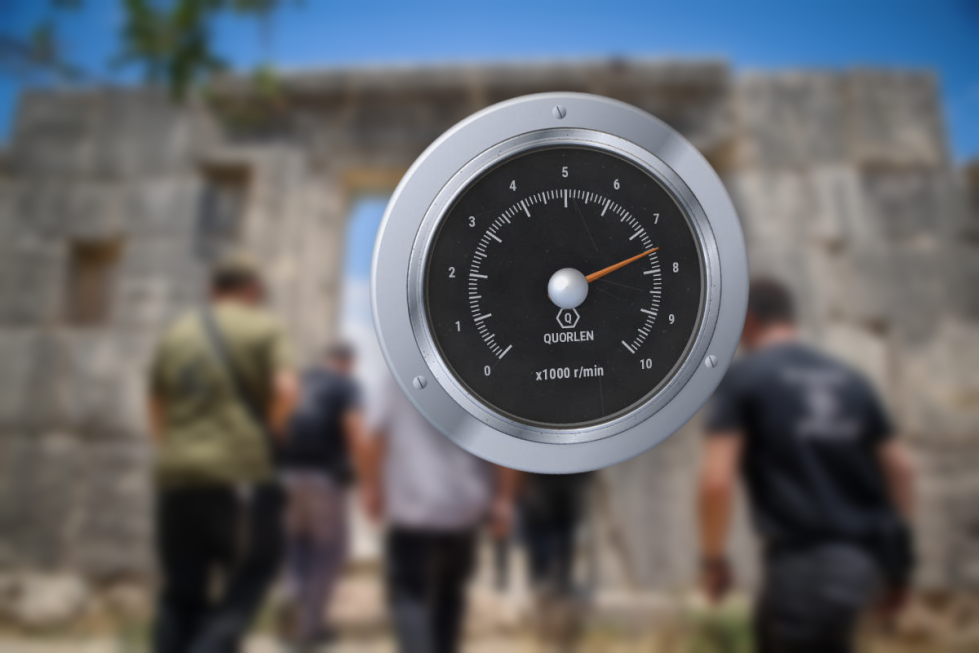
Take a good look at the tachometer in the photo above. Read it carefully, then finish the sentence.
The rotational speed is 7500 rpm
